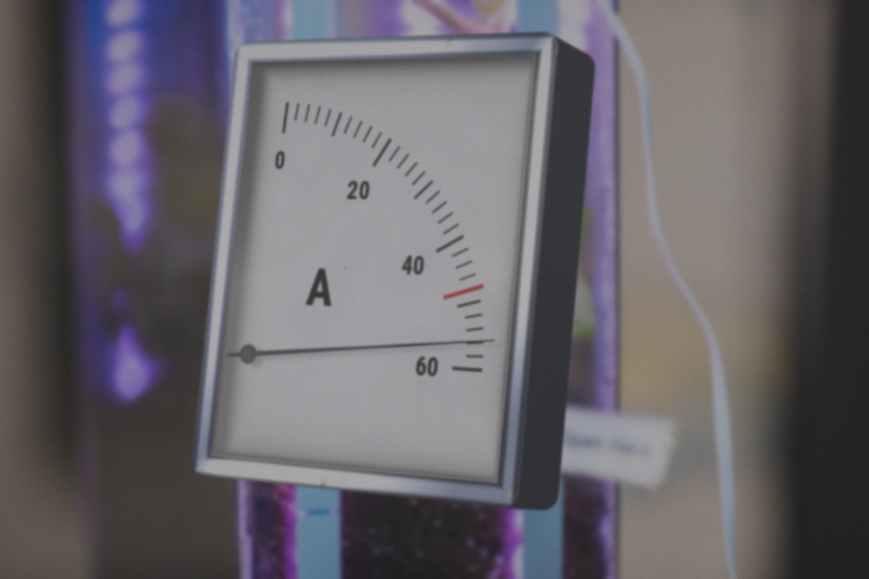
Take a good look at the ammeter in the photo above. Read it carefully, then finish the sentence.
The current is 56 A
